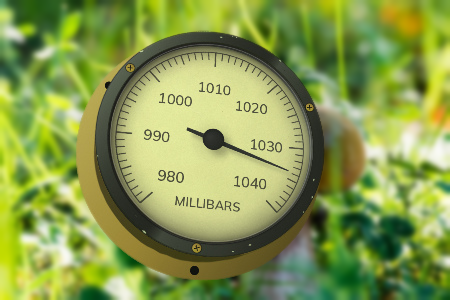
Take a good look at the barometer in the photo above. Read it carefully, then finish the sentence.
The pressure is 1034 mbar
